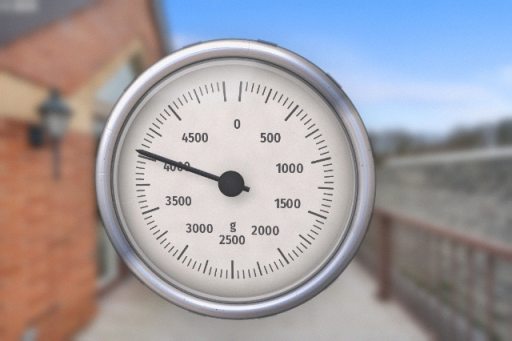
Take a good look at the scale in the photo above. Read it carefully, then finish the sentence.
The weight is 4050 g
